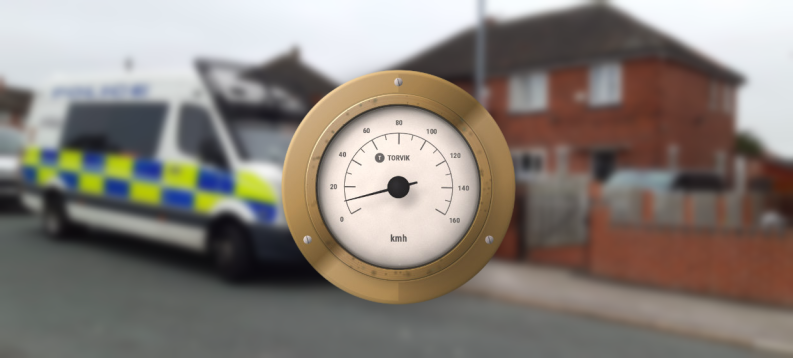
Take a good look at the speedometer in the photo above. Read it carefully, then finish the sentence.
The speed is 10 km/h
